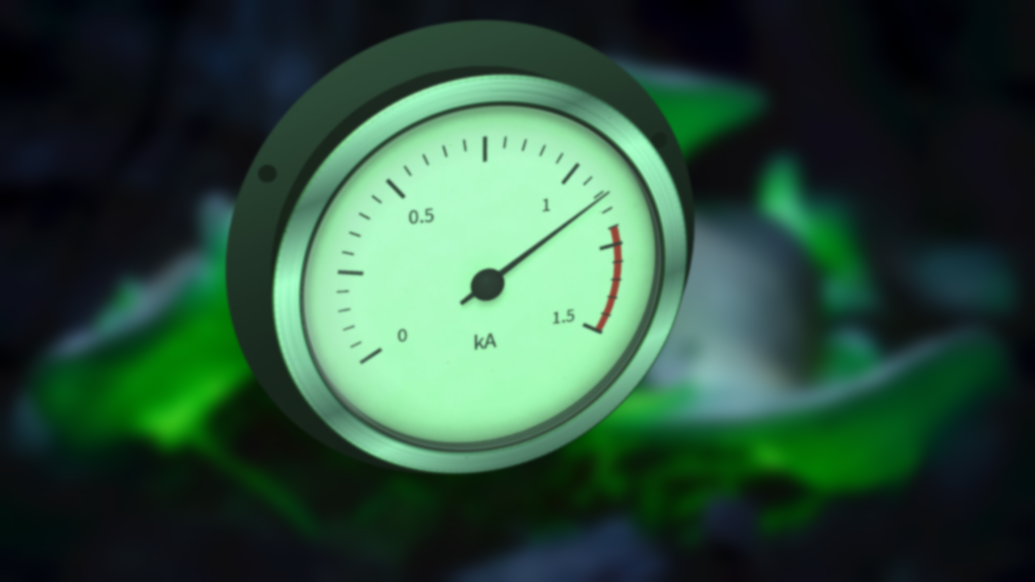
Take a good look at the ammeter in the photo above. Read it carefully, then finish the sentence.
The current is 1.1 kA
